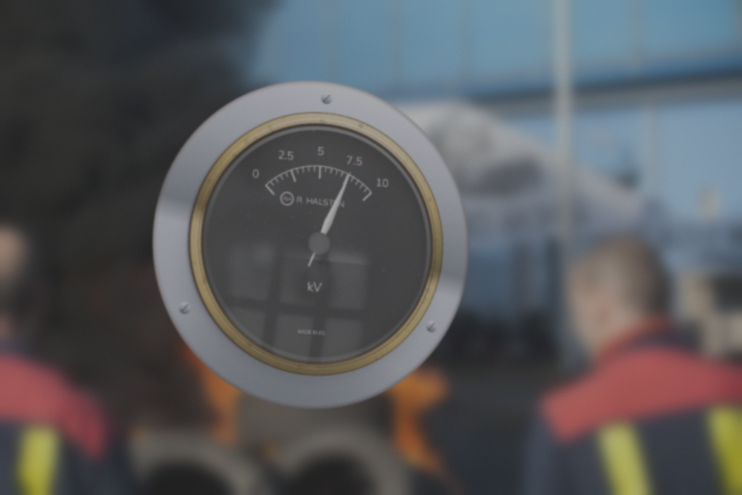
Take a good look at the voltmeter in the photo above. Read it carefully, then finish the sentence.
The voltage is 7.5 kV
